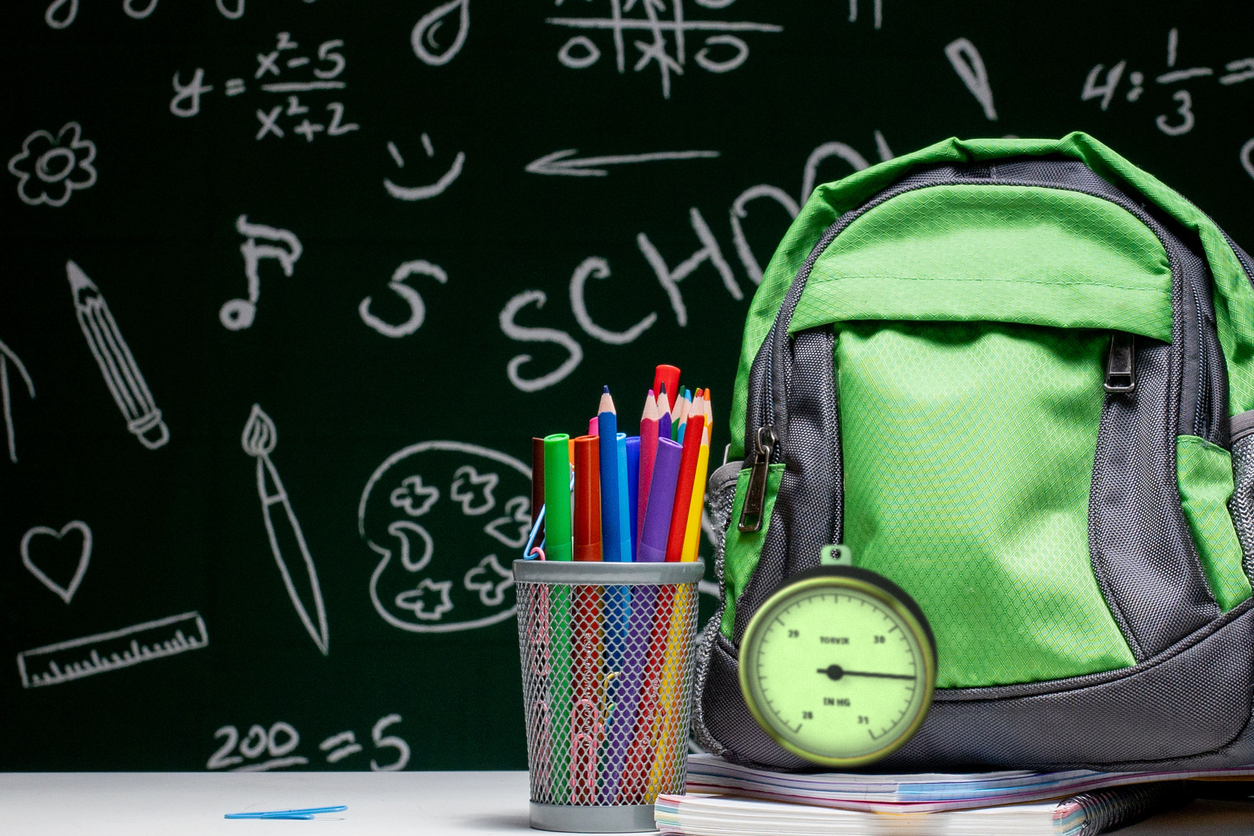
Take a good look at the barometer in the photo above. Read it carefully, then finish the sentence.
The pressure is 30.4 inHg
